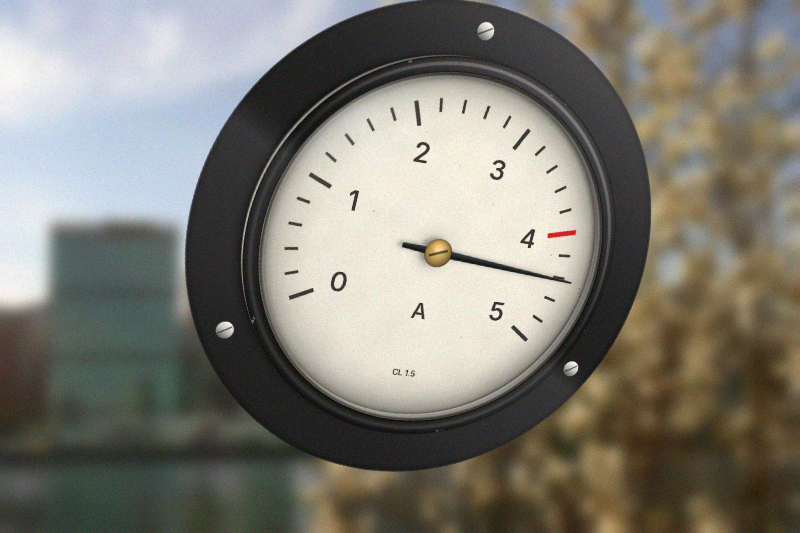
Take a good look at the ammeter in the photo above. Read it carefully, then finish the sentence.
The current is 4.4 A
